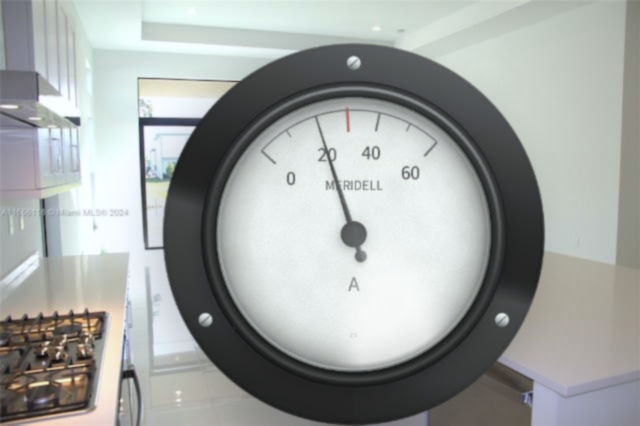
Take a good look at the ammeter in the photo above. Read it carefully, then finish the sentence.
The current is 20 A
